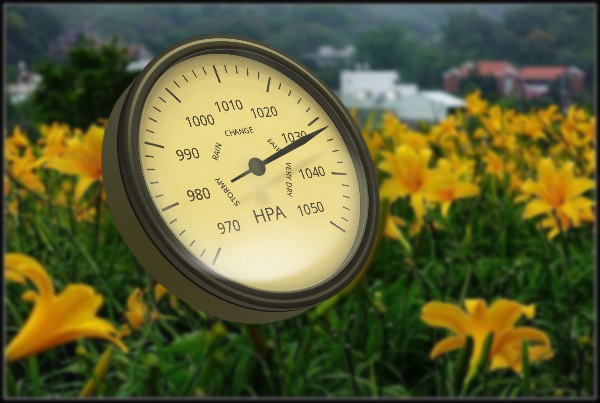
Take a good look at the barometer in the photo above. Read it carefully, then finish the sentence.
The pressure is 1032 hPa
